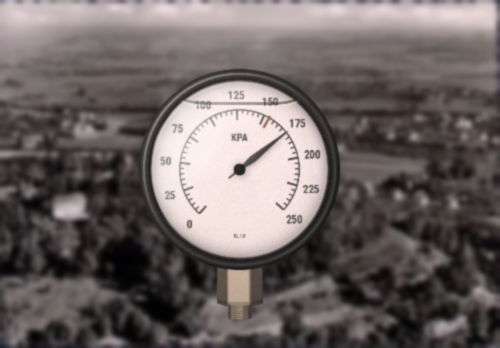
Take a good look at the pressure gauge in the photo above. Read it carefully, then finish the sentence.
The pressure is 175 kPa
